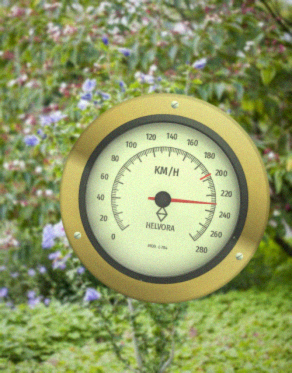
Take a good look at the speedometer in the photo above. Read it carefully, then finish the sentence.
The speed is 230 km/h
